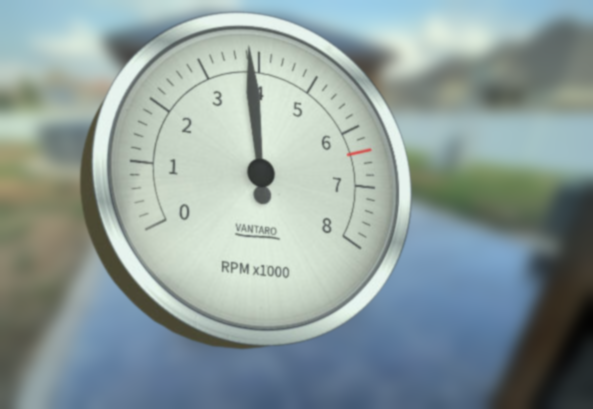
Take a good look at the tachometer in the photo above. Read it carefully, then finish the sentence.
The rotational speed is 3800 rpm
